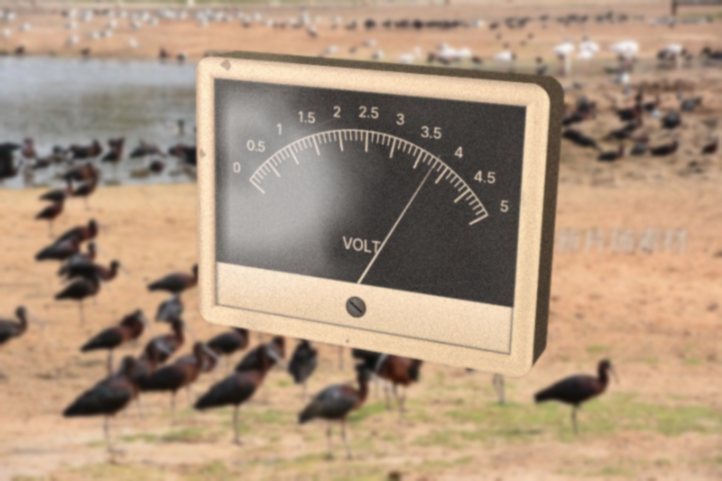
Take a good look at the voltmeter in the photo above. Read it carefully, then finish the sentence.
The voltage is 3.8 V
